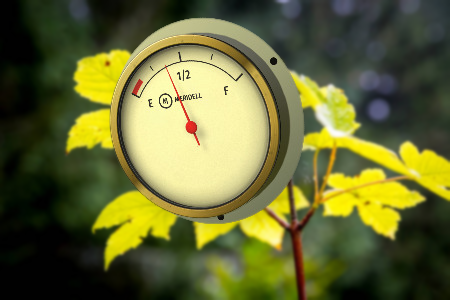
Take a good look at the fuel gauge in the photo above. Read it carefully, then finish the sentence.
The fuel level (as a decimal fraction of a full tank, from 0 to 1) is 0.375
